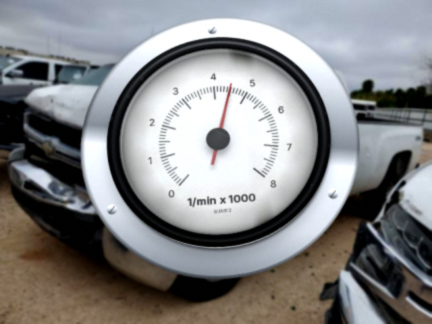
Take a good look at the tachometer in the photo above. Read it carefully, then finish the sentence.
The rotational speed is 4500 rpm
